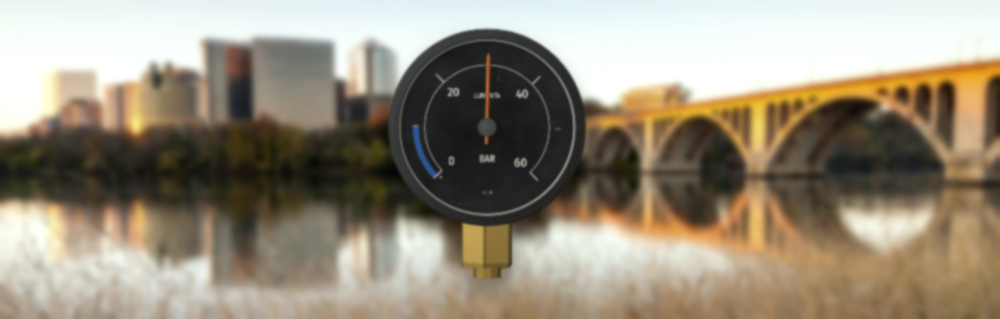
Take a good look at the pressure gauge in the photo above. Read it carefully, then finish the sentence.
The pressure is 30 bar
